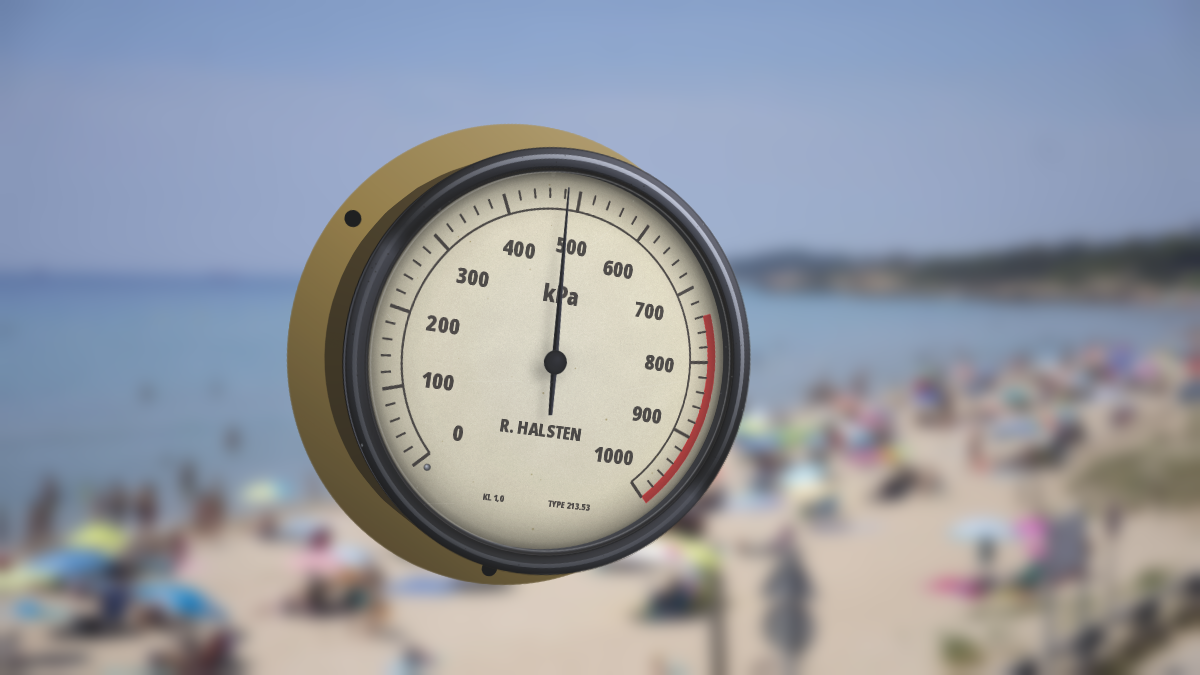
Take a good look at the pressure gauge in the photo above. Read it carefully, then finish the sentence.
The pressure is 480 kPa
